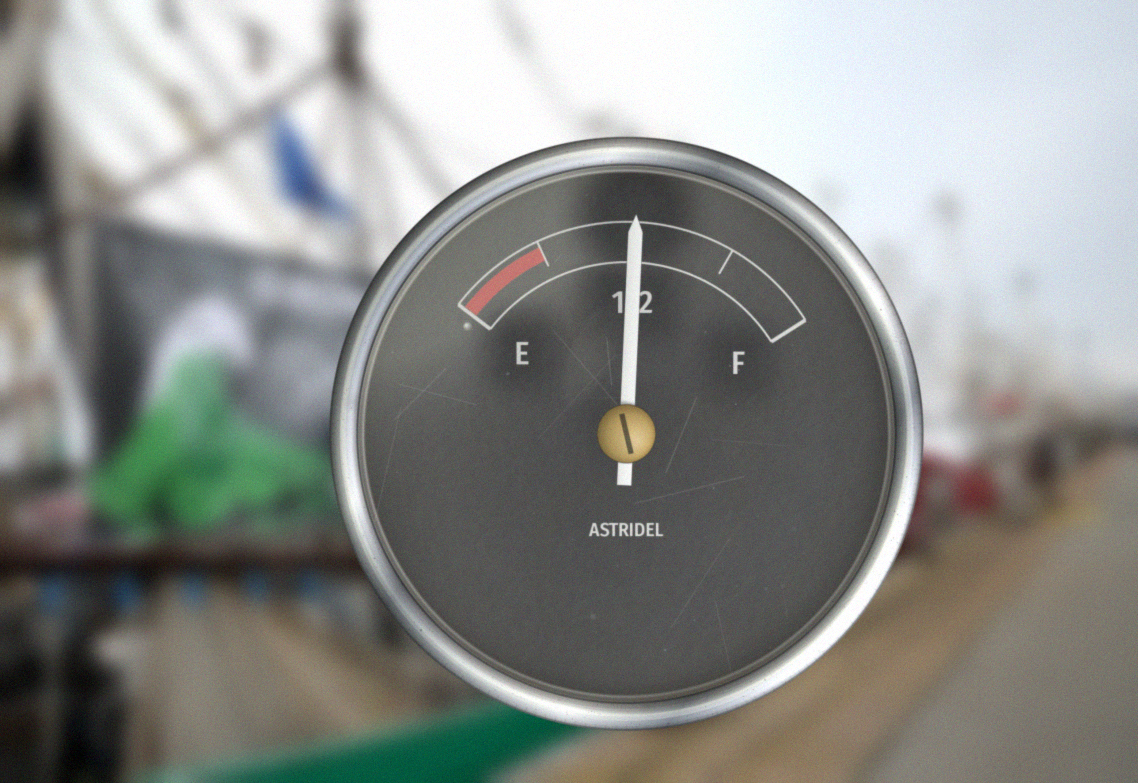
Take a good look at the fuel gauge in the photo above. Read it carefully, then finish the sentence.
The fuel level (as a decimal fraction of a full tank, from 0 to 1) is 0.5
